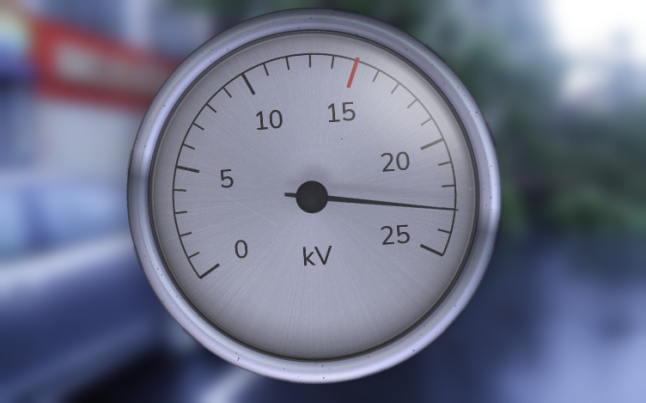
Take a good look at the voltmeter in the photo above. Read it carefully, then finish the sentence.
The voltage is 23 kV
